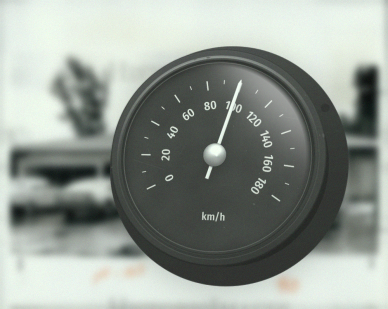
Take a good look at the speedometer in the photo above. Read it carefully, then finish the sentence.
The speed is 100 km/h
